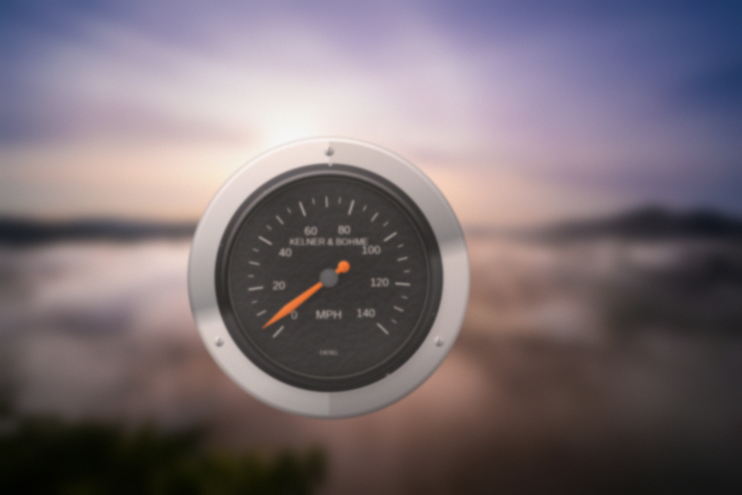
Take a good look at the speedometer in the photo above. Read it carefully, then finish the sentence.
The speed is 5 mph
